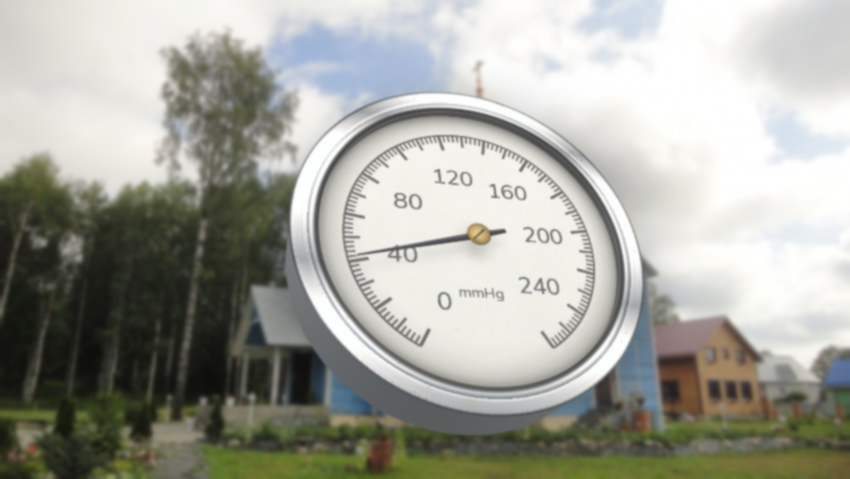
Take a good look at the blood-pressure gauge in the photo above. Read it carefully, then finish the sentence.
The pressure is 40 mmHg
